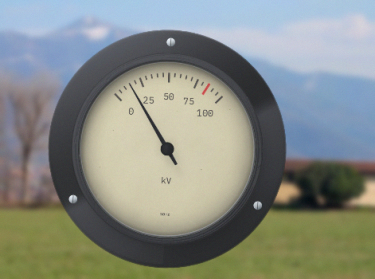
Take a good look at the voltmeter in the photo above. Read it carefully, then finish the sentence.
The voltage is 15 kV
